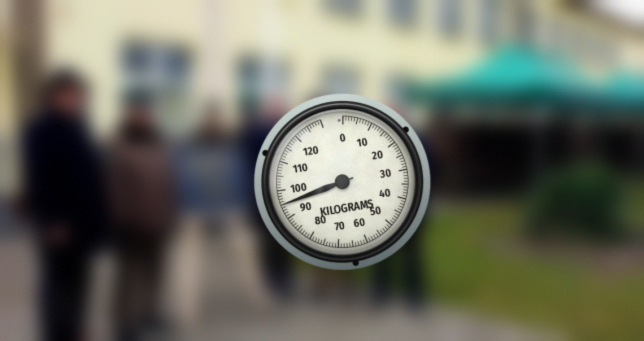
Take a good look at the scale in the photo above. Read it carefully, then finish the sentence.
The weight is 95 kg
